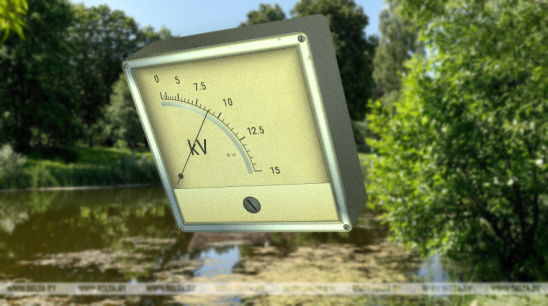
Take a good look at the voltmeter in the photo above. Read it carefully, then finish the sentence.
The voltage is 9 kV
